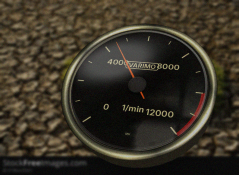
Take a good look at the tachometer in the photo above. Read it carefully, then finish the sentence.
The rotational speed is 4500 rpm
